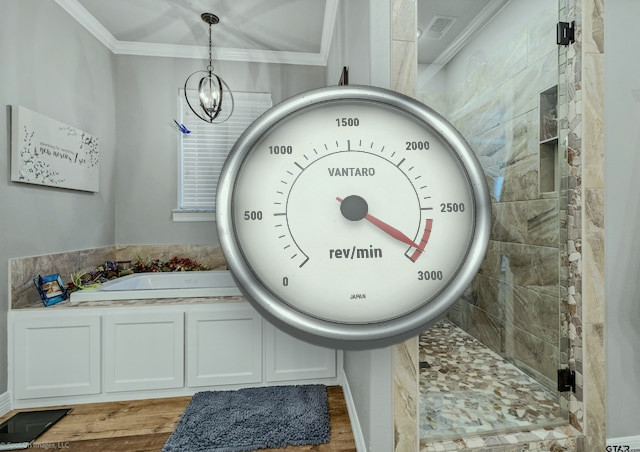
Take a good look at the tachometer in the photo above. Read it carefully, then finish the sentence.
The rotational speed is 2900 rpm
